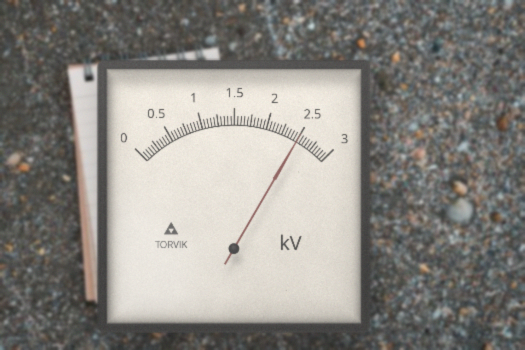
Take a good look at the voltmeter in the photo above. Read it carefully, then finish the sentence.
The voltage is 2.5 kV
